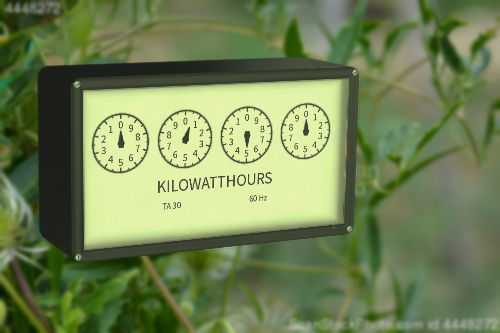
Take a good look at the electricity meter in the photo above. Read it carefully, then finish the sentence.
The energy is 50 kWh
